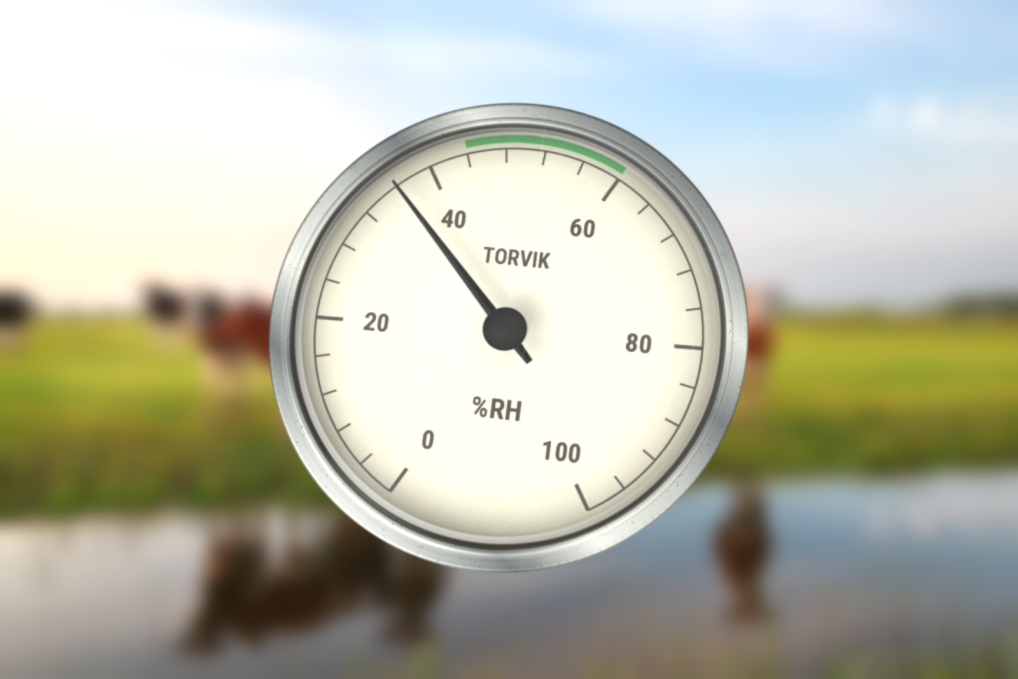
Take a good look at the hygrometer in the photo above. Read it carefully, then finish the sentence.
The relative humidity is 36 %
